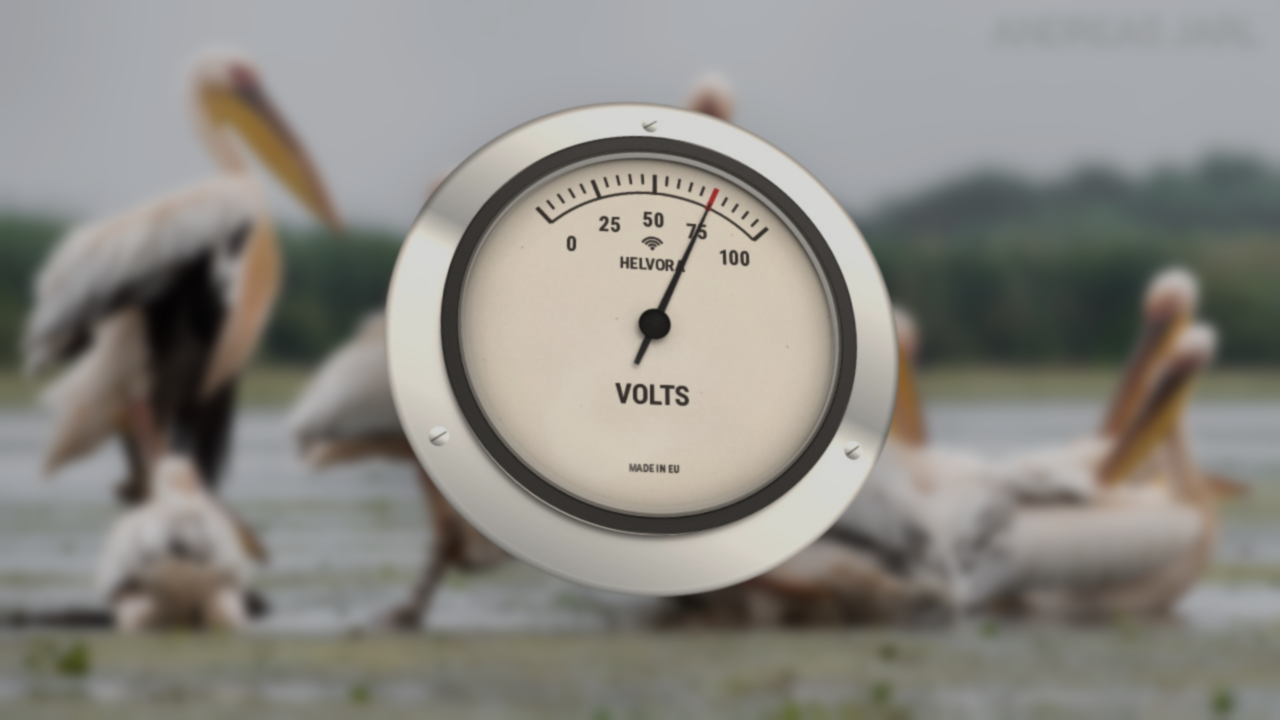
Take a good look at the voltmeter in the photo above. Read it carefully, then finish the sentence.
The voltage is 75 V
